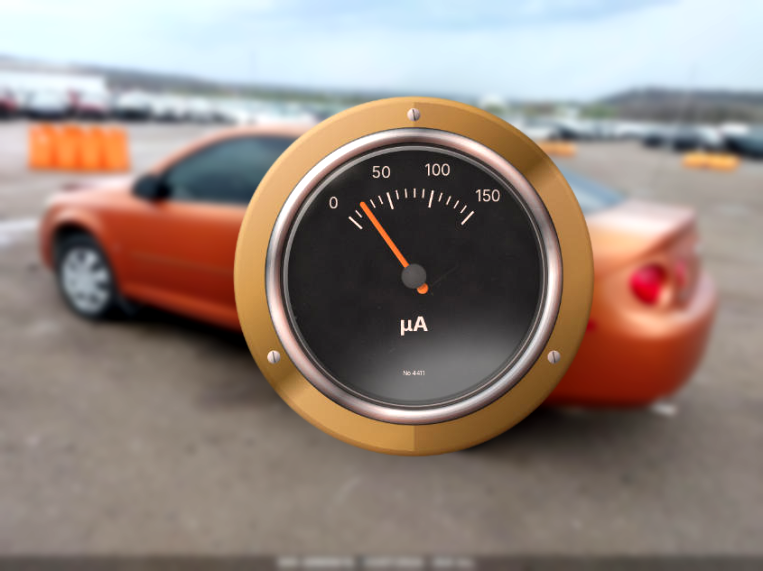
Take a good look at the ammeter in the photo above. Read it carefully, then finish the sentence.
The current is 20 µA
